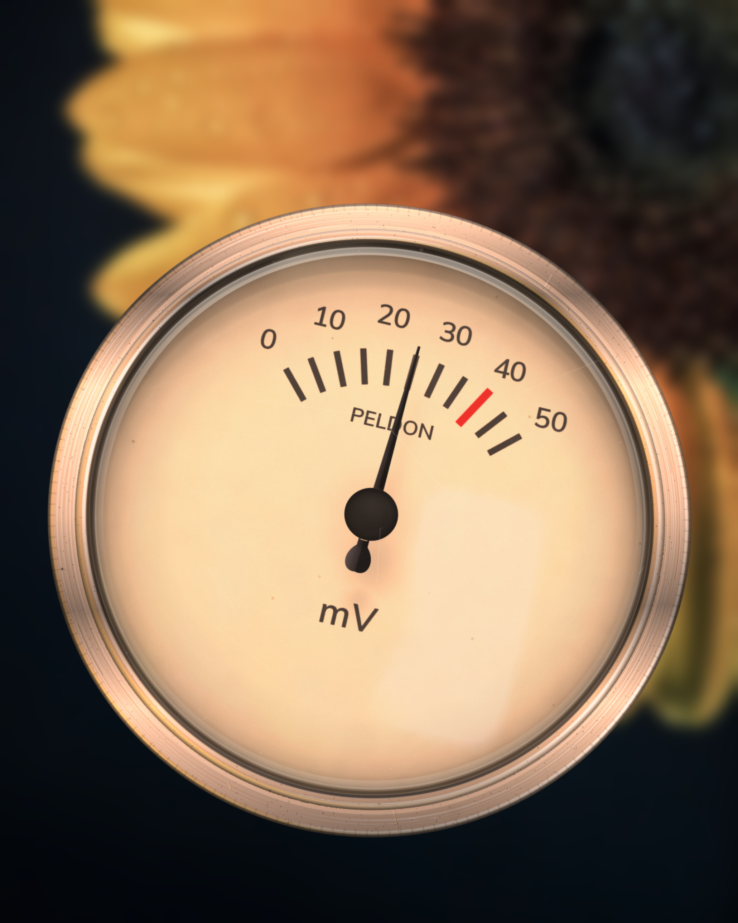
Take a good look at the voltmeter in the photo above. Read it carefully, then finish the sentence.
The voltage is 25 mV
